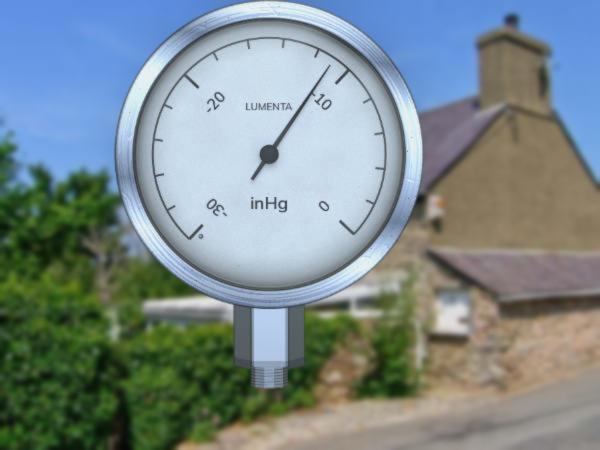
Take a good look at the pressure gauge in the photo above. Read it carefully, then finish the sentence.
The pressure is -11 inHg
